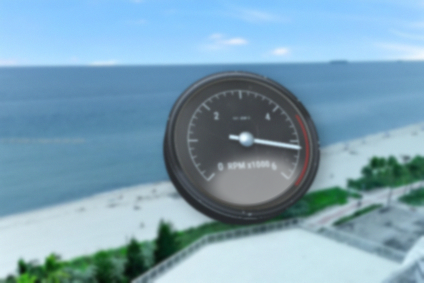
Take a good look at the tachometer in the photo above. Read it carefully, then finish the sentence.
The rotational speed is 5200 rpm
